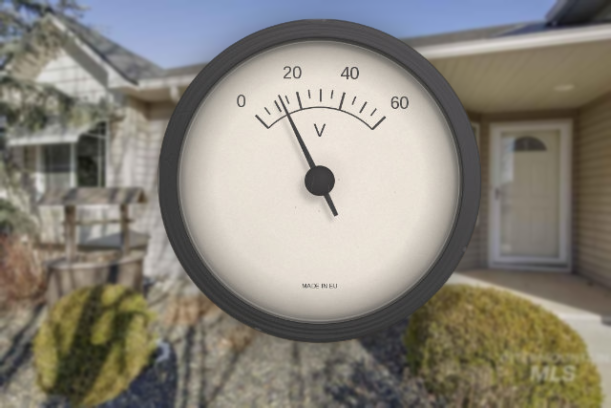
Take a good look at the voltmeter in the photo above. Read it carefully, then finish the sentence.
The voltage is 12.5 V
